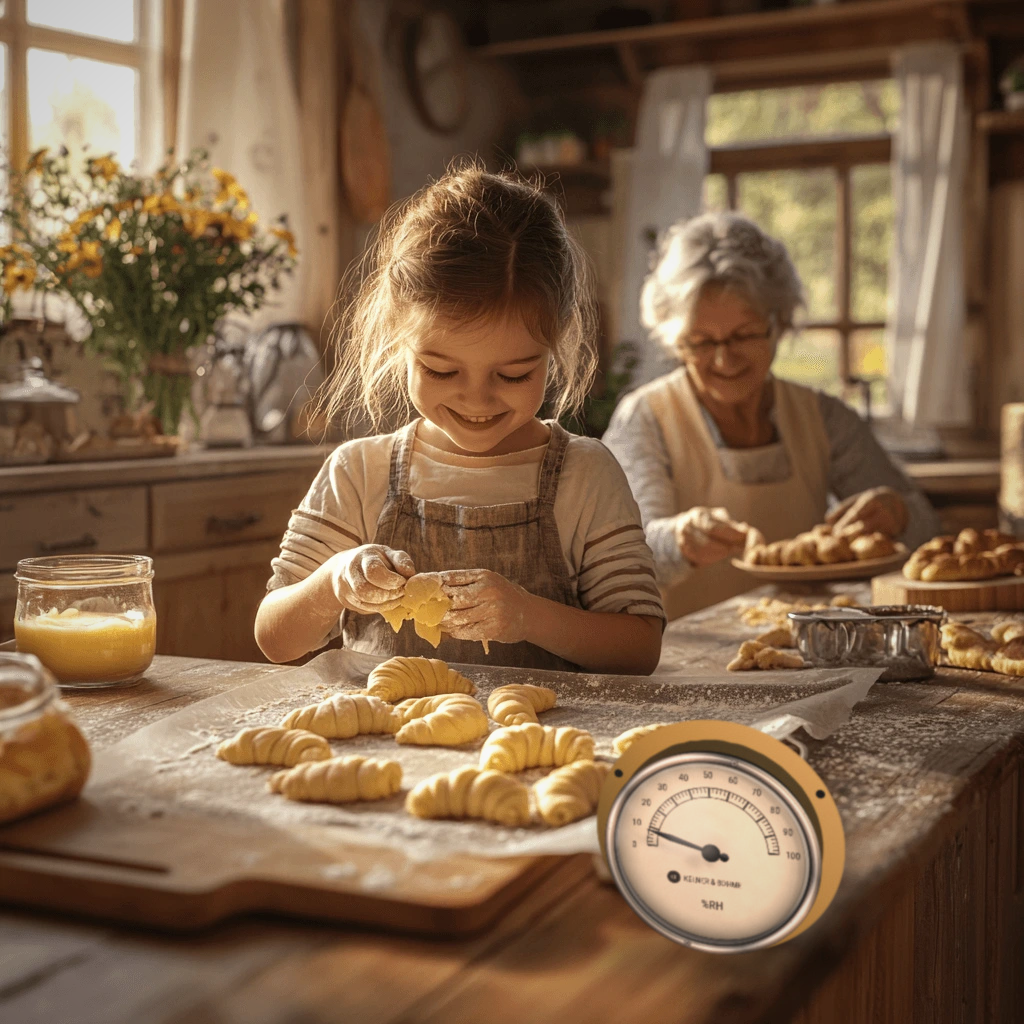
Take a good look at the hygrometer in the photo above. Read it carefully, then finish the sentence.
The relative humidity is 10 %
